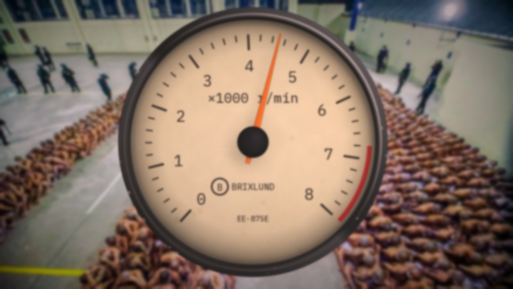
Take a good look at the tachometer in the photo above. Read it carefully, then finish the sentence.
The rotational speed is 4500 rpm
